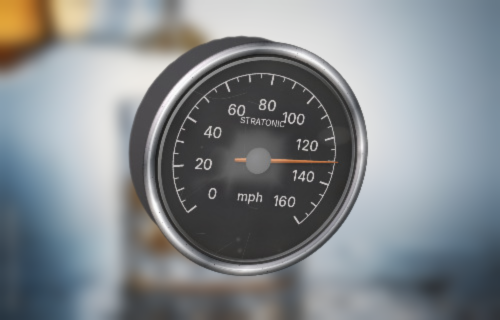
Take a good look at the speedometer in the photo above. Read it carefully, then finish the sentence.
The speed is 130 mph
